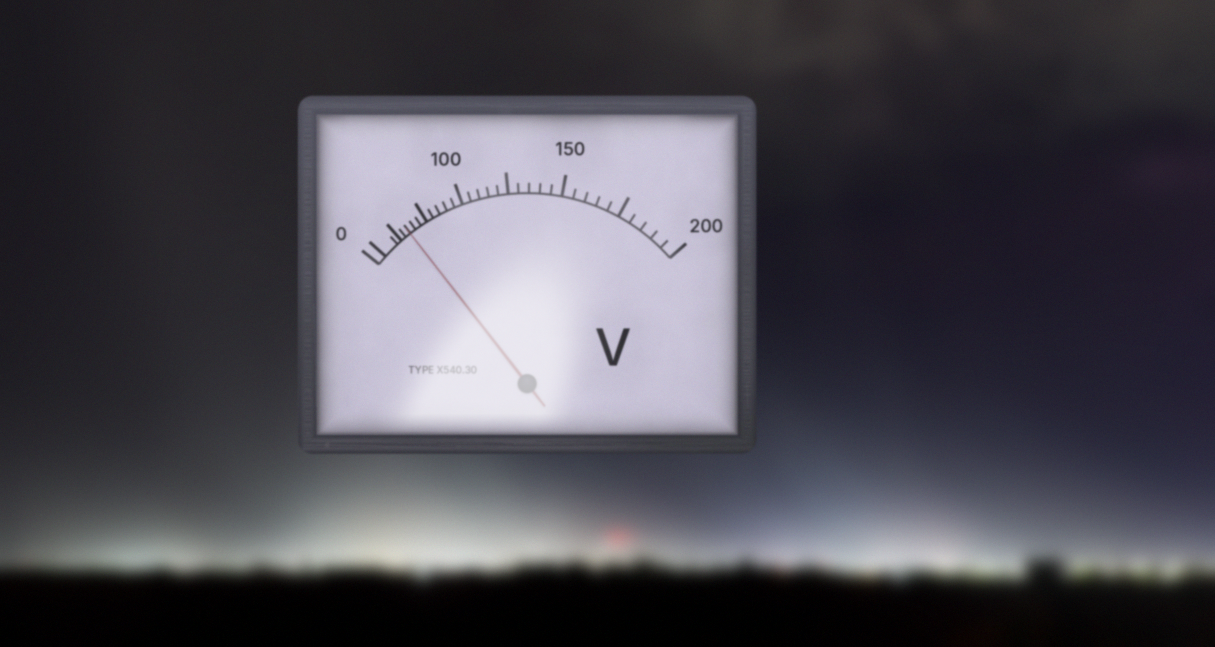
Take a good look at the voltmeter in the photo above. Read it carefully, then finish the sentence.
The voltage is 60 V
